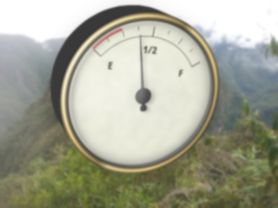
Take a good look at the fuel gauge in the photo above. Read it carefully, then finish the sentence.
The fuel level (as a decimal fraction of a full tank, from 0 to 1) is 0.375
